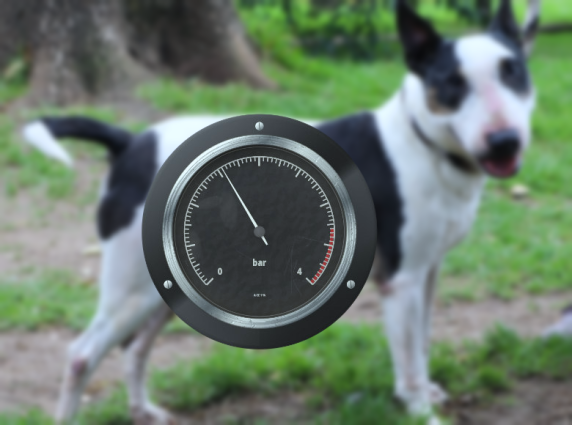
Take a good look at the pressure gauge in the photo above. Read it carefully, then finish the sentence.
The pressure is 1.55 bar
